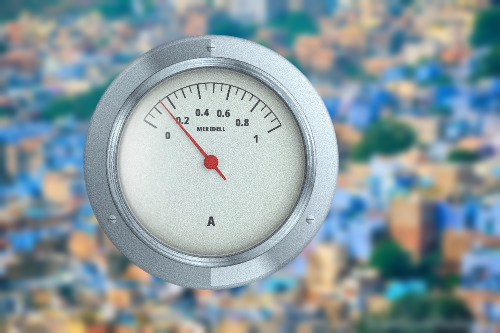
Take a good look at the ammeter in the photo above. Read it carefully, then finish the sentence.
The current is 0.15 A
